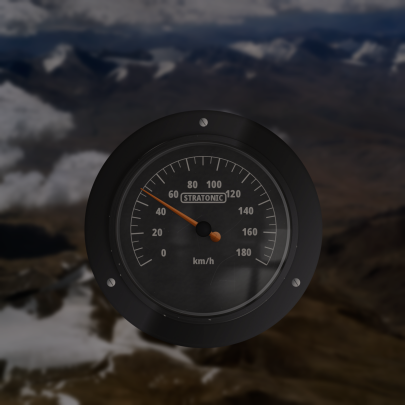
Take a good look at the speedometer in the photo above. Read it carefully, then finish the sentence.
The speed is 47.5 km/h
